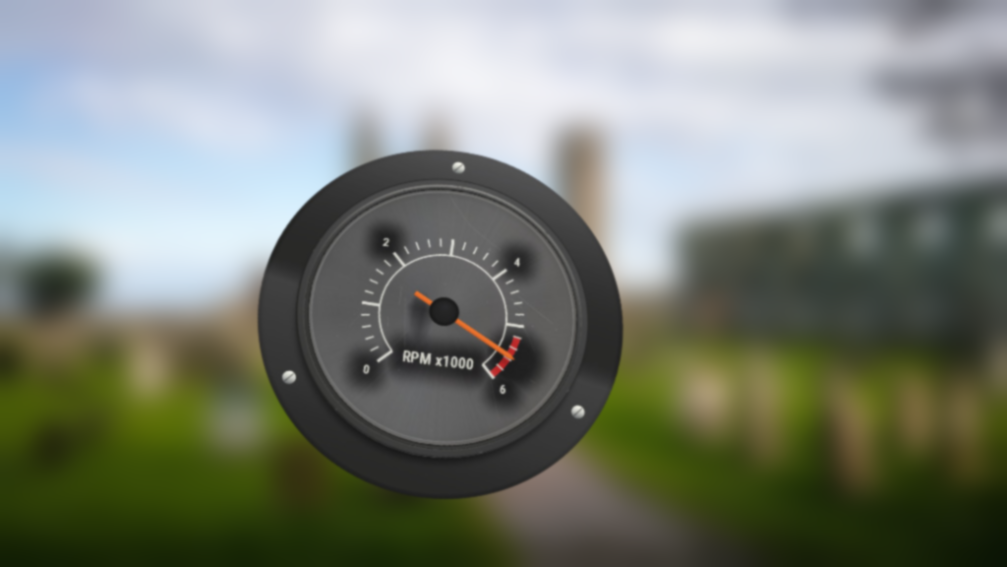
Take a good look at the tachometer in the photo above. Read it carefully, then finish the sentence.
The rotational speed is 5600 rpm
